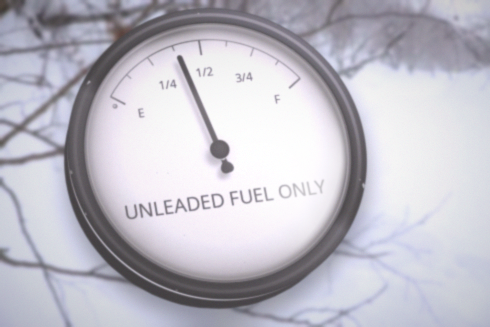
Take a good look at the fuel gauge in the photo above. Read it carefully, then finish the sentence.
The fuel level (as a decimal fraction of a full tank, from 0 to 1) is 0.375
